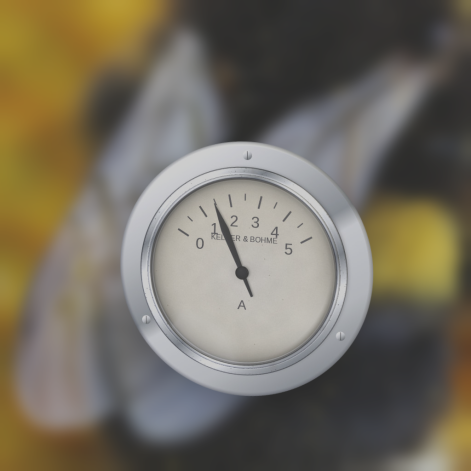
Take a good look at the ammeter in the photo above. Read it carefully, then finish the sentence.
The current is 1.5 A
